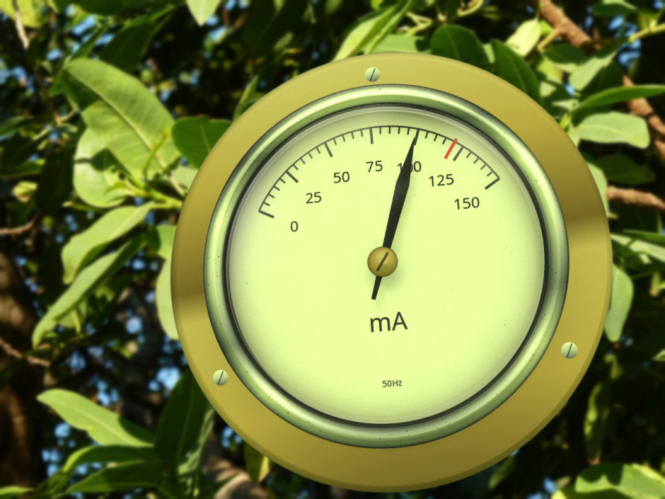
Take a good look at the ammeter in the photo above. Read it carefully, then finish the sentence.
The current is 100 mA
